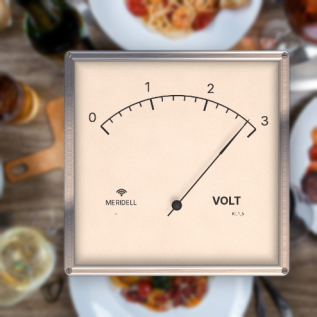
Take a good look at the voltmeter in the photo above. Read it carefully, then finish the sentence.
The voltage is 2.8 V
